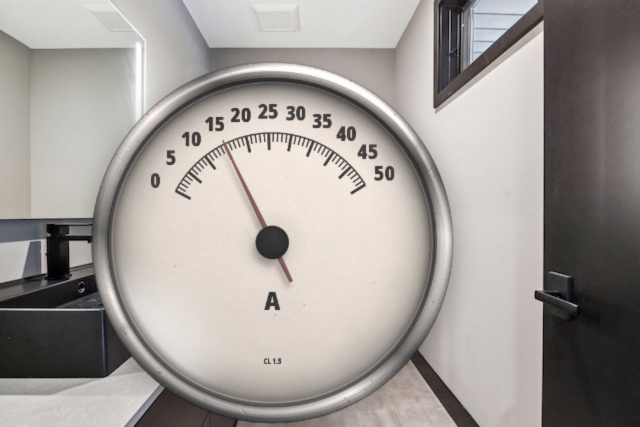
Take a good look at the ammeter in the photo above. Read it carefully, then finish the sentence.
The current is 15 A
